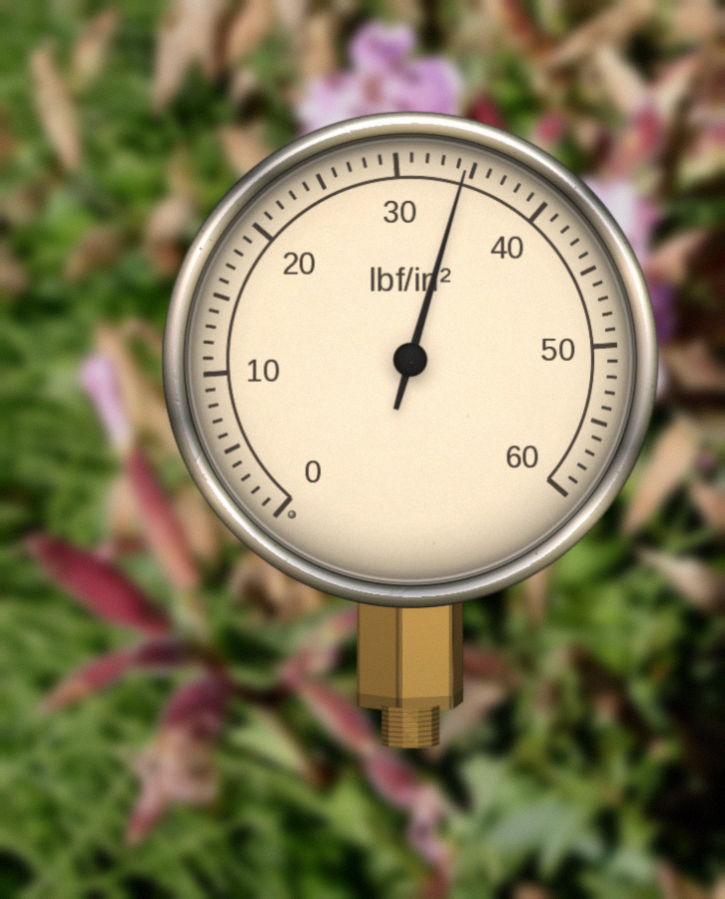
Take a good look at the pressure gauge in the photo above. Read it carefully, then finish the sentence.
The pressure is 34.5 psi
